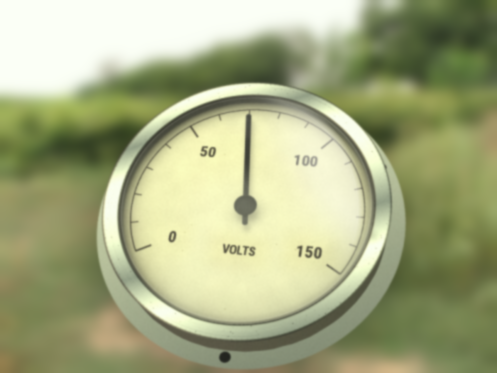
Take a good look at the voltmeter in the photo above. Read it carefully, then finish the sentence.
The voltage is 70 V
